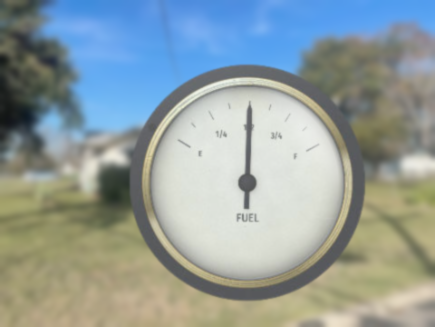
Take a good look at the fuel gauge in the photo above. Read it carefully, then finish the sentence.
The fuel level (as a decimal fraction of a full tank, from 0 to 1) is 0.5
